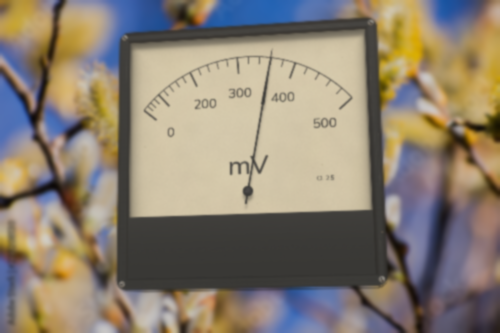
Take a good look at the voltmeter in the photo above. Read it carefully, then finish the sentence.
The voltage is 360 mV
